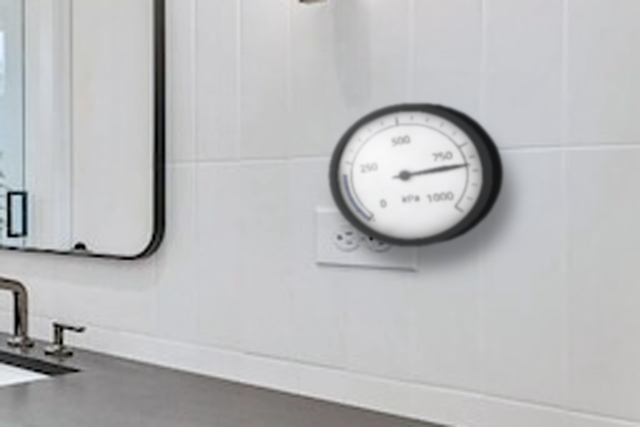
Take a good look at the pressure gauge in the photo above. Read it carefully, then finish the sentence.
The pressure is 825 kPa
